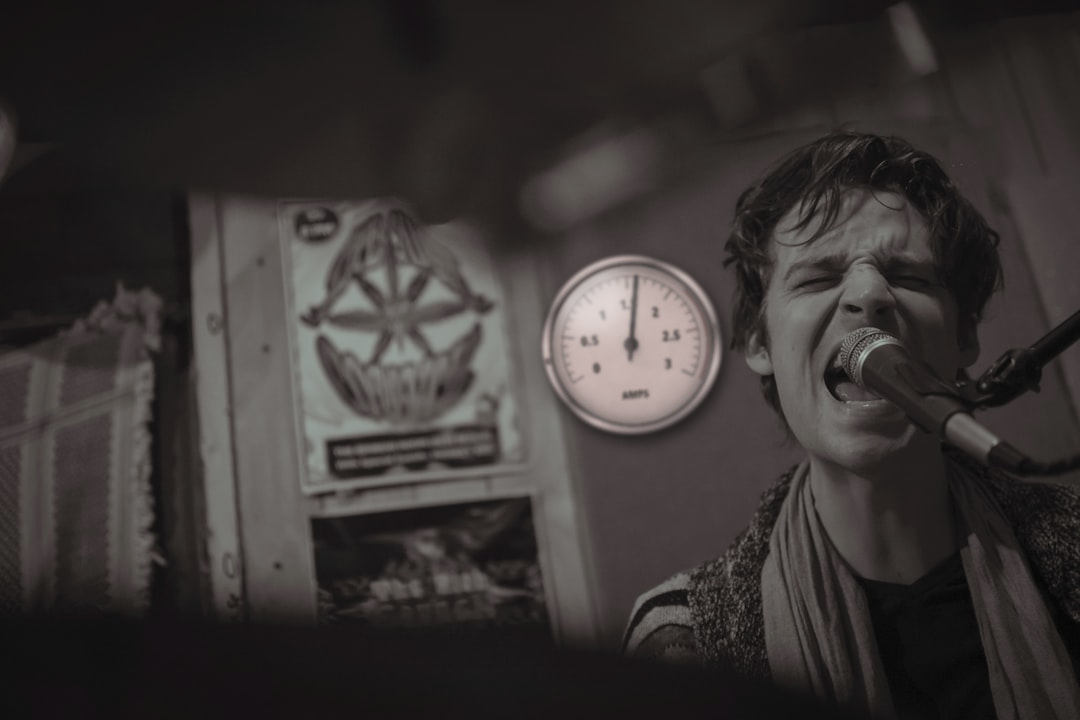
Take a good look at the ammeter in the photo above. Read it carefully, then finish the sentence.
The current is 1.6 A
